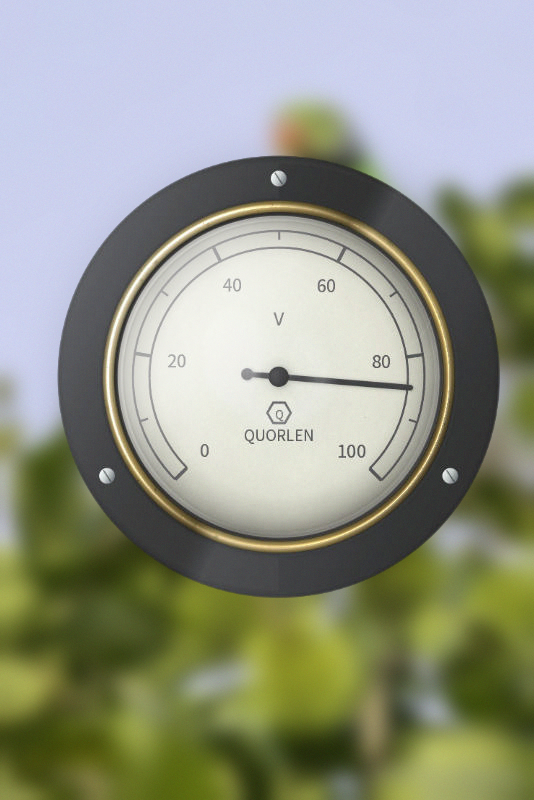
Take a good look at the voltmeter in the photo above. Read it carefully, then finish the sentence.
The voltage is 85 V
